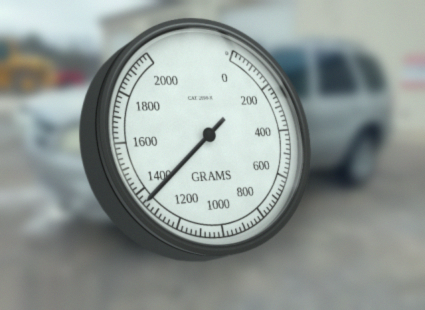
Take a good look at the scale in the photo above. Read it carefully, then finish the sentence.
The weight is 1360 g
